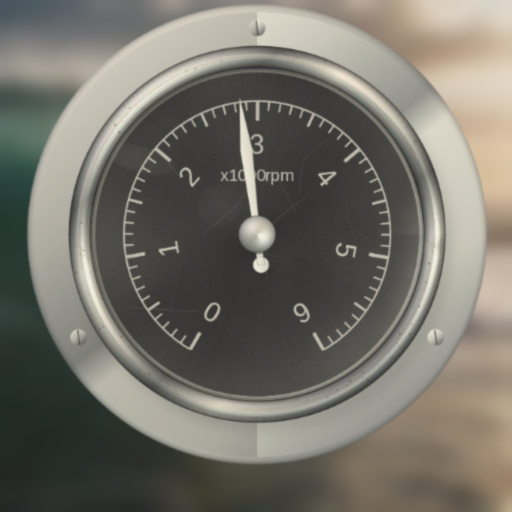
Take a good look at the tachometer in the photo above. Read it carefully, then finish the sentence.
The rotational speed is 2850 rpm
